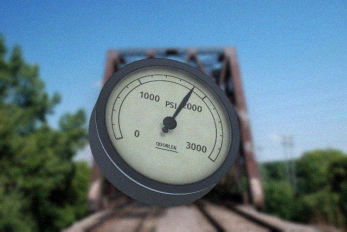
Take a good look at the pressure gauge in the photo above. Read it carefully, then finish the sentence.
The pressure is 1800 psi
